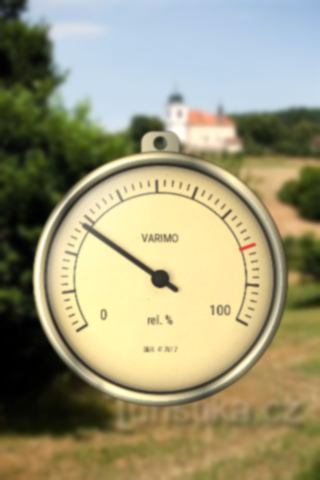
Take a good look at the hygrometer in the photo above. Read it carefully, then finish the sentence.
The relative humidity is 28 %
